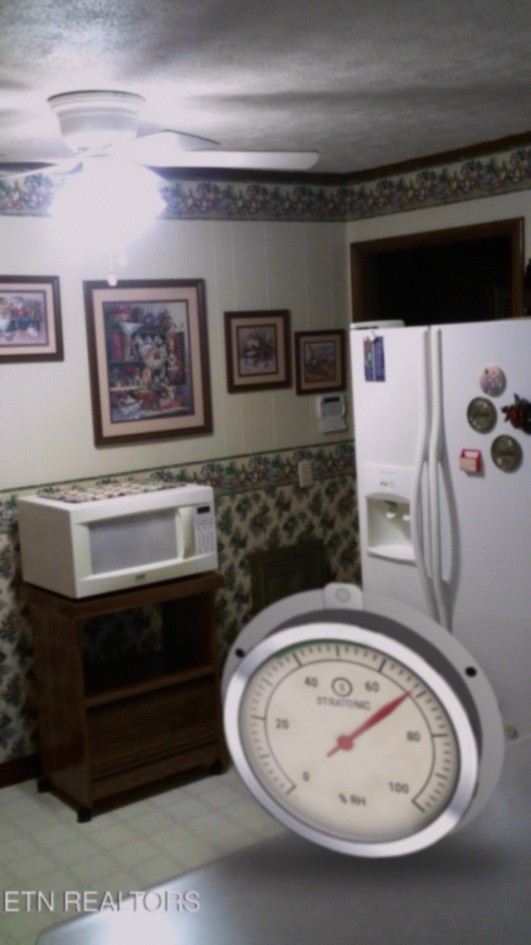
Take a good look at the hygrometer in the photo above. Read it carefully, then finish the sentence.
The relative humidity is 68 %
